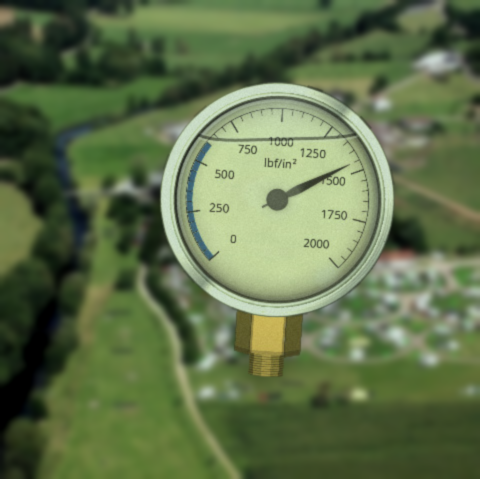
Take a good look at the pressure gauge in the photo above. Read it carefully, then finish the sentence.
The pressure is 1450 psi
